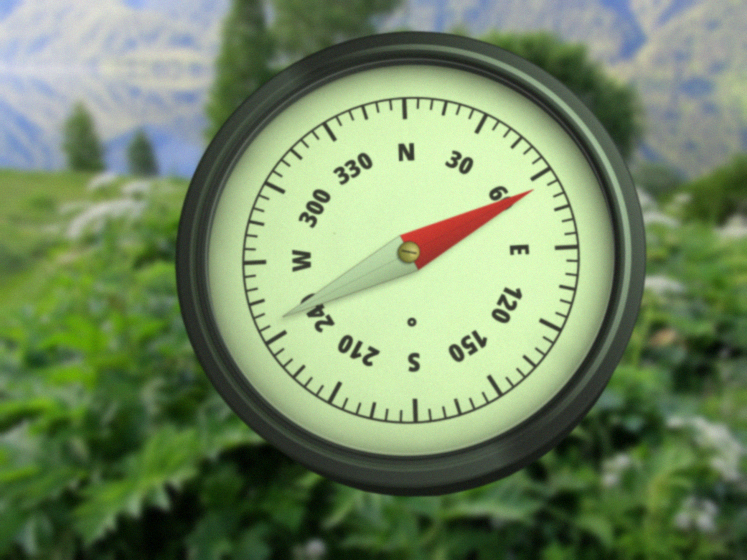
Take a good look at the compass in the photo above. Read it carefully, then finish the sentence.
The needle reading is 65 °
